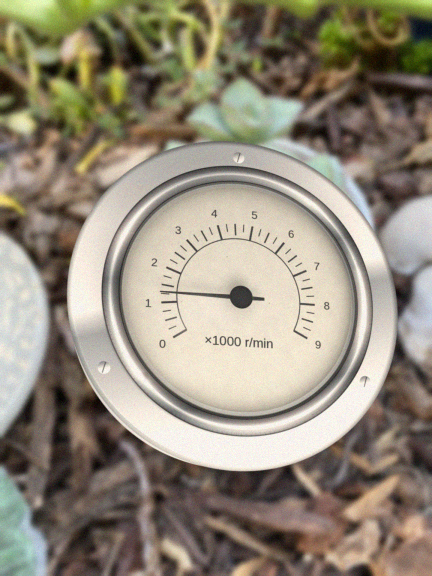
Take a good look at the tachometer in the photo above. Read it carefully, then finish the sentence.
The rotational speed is 1250 rpm
